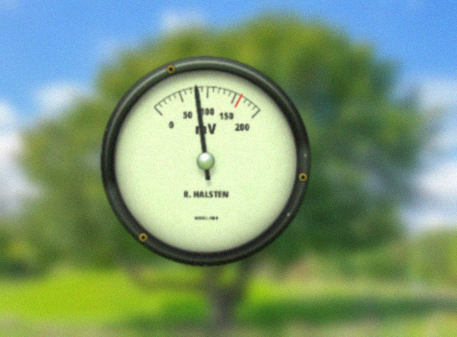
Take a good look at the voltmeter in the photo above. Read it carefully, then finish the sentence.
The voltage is 80 mV
